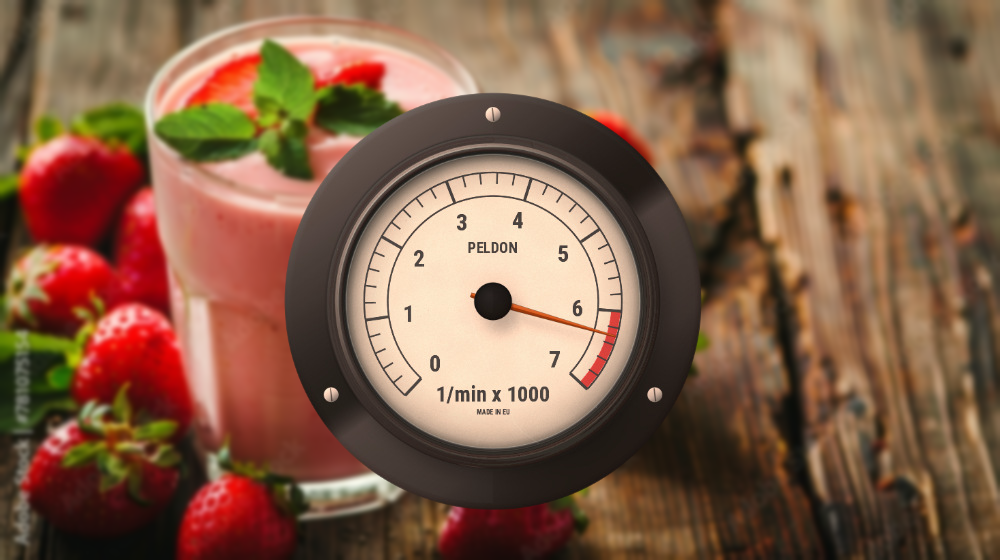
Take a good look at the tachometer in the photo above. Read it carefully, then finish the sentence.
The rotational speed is 6300 rpm
